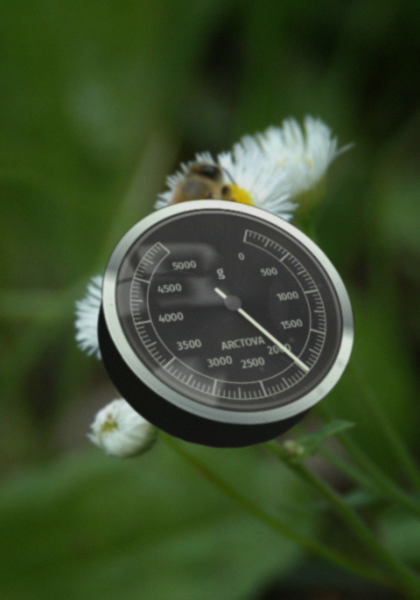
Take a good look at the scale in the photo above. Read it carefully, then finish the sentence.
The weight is 2000 g
